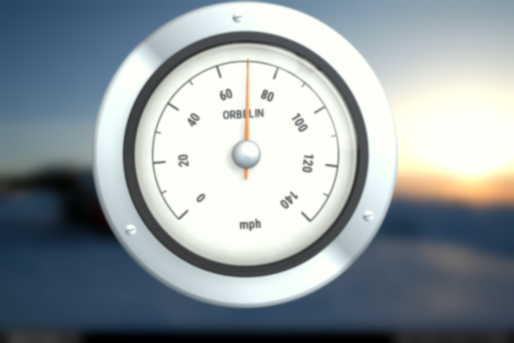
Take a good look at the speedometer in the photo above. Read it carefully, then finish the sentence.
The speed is 70 mph
